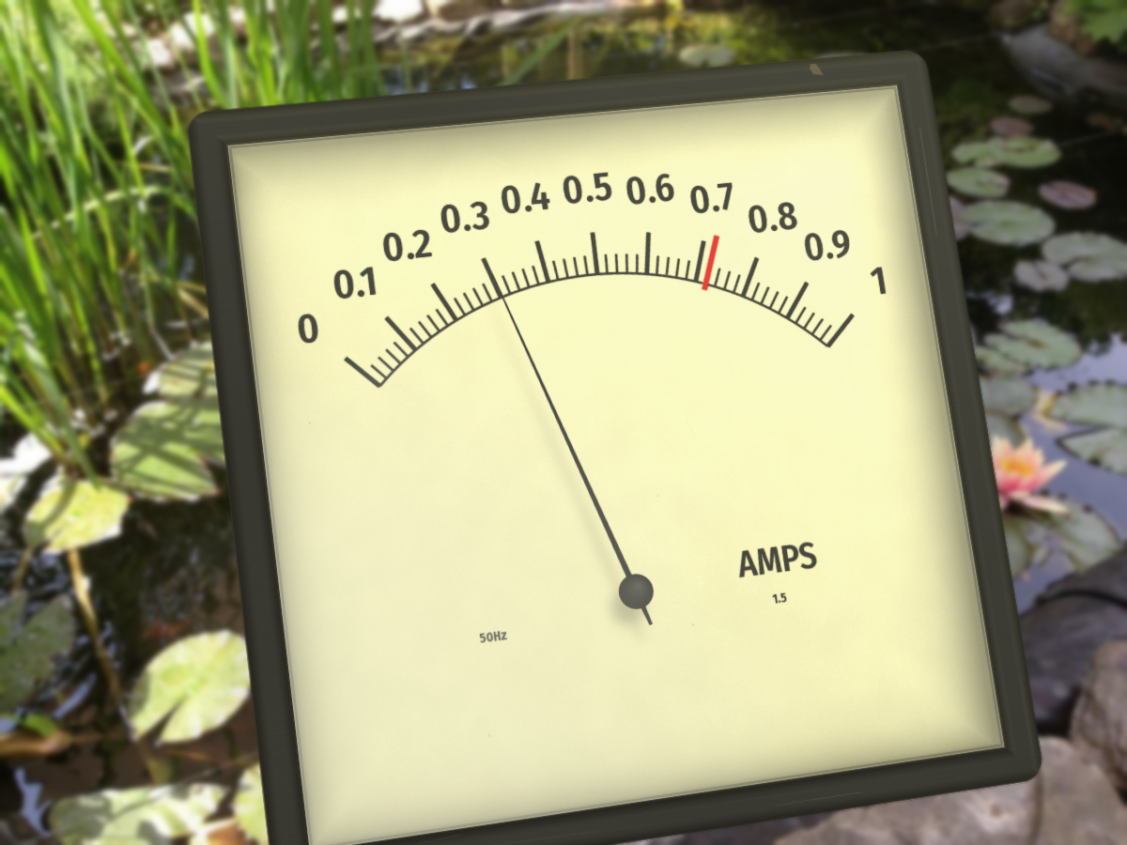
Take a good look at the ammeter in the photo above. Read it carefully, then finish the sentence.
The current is 0.3 A
